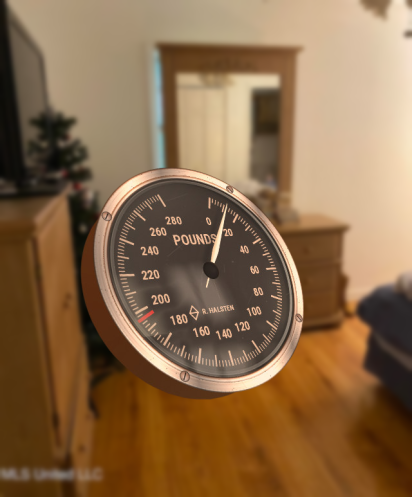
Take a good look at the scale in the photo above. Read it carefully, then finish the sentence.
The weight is 10 lb
